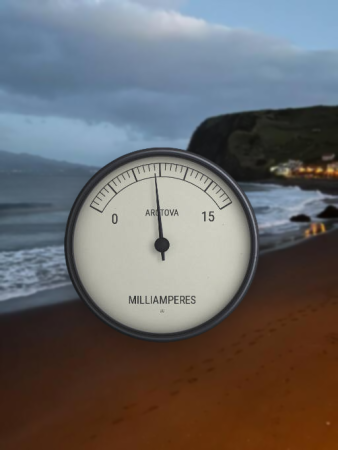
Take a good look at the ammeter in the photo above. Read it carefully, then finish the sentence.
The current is 7 mA
